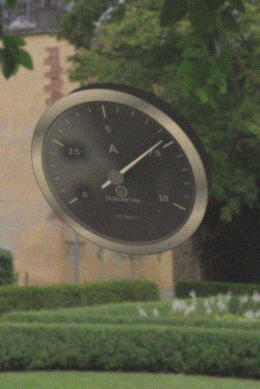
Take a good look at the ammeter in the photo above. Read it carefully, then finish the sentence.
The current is 7.25 A
